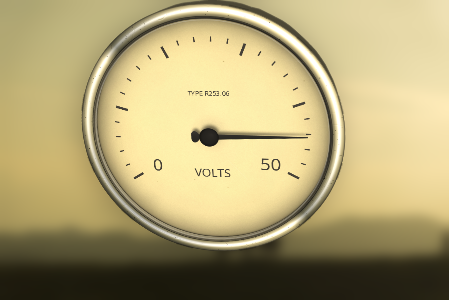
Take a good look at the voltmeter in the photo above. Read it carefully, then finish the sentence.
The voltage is 44 V
